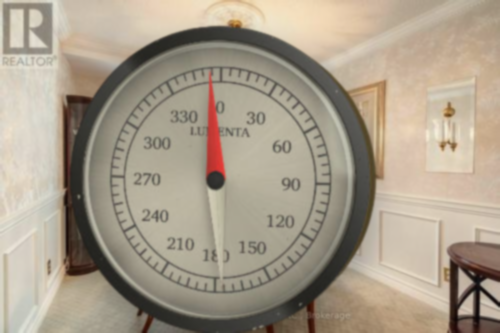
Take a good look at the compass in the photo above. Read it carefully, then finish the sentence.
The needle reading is 355 °
